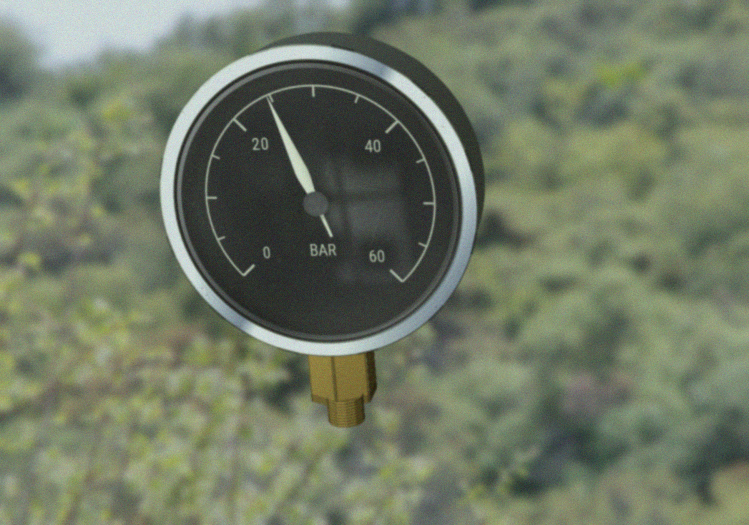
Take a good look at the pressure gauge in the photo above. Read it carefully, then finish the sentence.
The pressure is 25 bar
